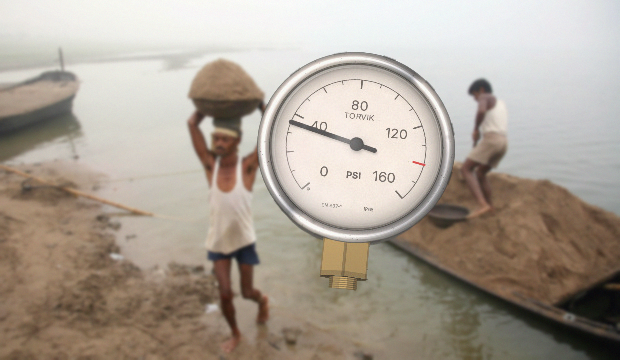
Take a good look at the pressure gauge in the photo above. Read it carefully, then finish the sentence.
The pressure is 35 psi
